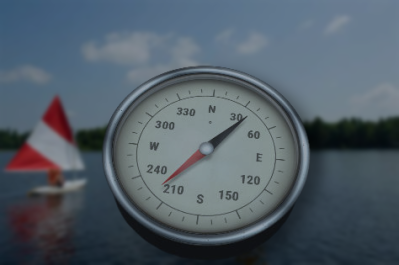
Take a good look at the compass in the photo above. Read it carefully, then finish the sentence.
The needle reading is 220 °
